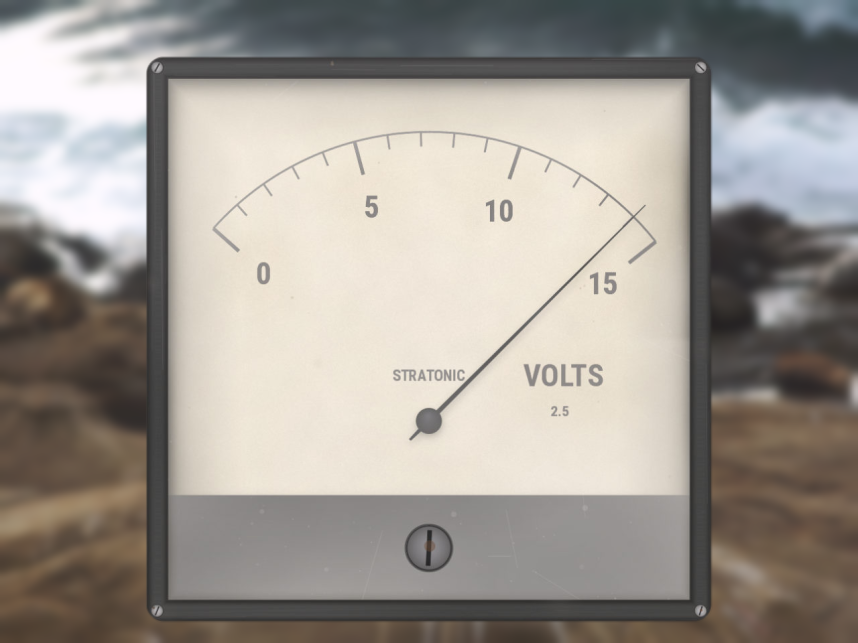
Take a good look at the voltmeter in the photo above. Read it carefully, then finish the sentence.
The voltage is 14 V
